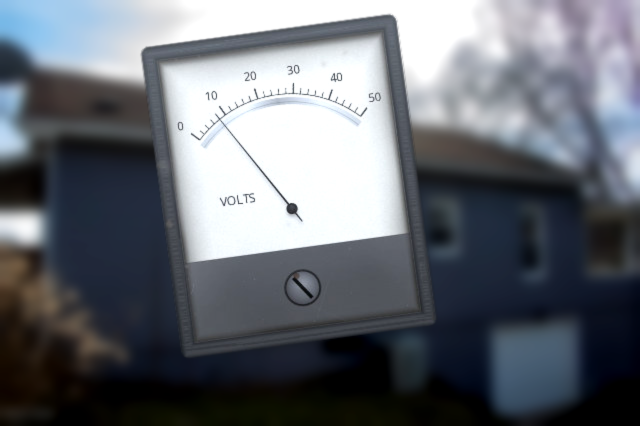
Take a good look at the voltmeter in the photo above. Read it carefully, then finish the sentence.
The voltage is 8 V
